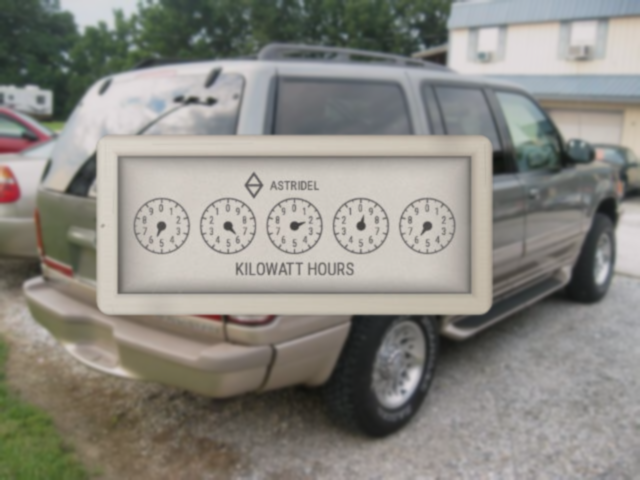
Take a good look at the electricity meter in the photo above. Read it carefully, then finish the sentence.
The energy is 56196 kWh
